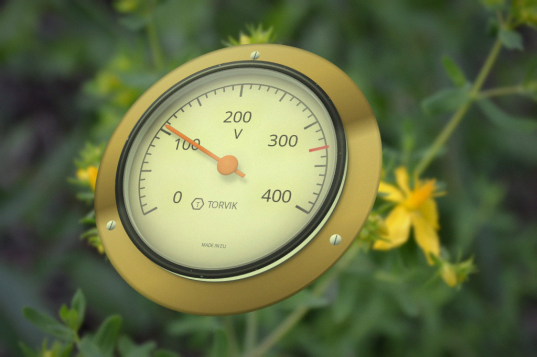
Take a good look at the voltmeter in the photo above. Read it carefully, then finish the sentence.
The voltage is 105 V
